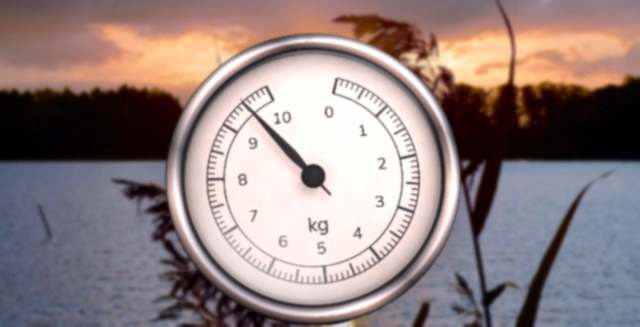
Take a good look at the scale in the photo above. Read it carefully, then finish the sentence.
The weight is 9.5 kg
